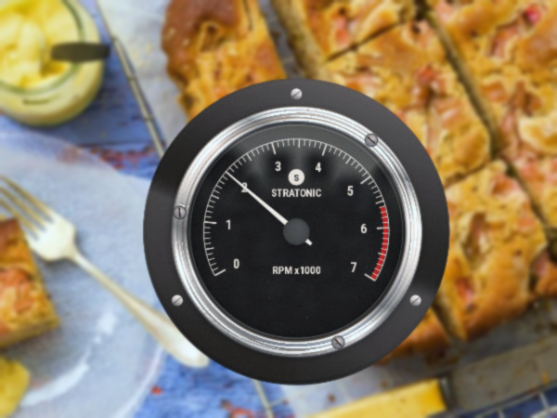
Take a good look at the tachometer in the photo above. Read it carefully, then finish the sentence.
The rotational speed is 2000 rpm
